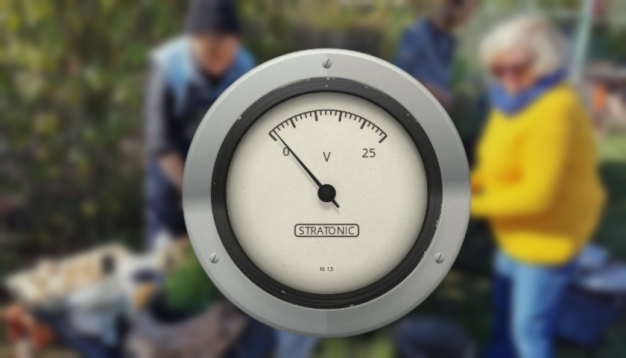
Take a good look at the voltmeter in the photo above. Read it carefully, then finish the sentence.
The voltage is 1 V
